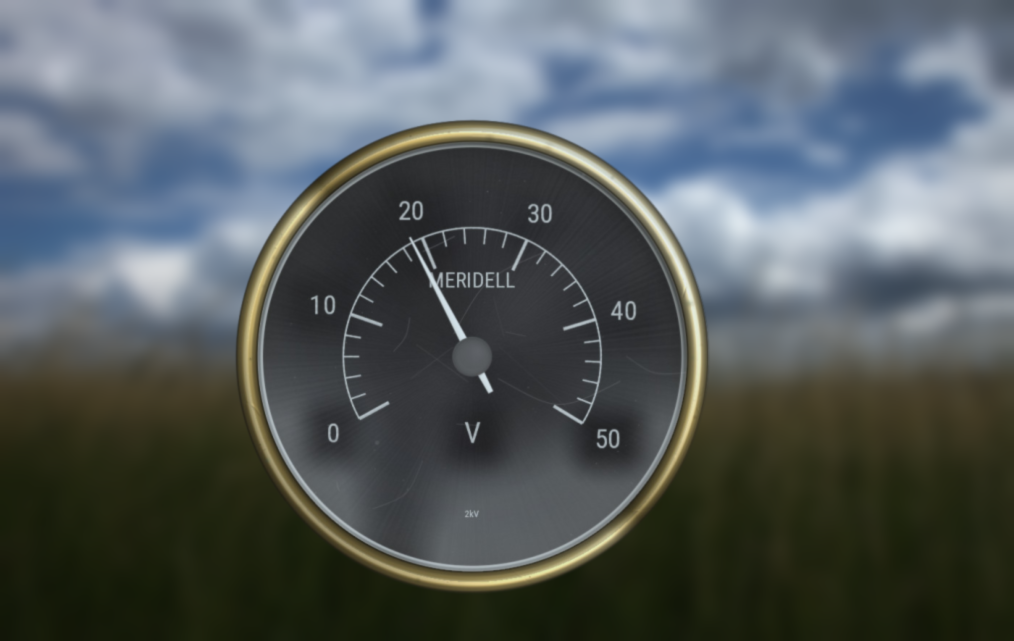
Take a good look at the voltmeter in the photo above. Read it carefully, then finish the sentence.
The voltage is 19 V
